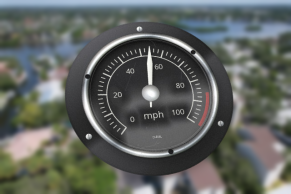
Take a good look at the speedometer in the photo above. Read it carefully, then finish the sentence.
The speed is 54 mph
